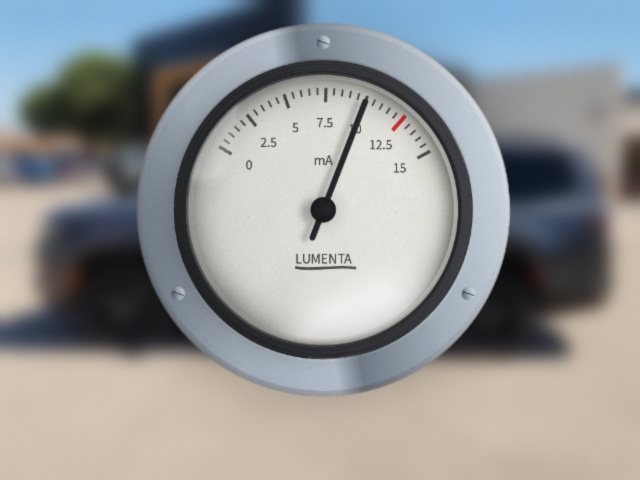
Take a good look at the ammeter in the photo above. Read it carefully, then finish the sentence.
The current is 10 mA
